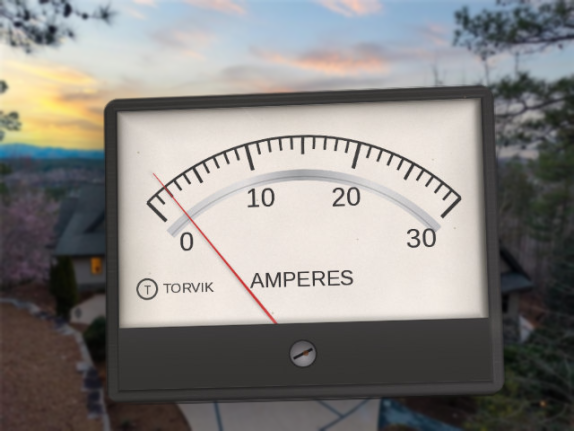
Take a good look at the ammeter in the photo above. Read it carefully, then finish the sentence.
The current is 2 A
